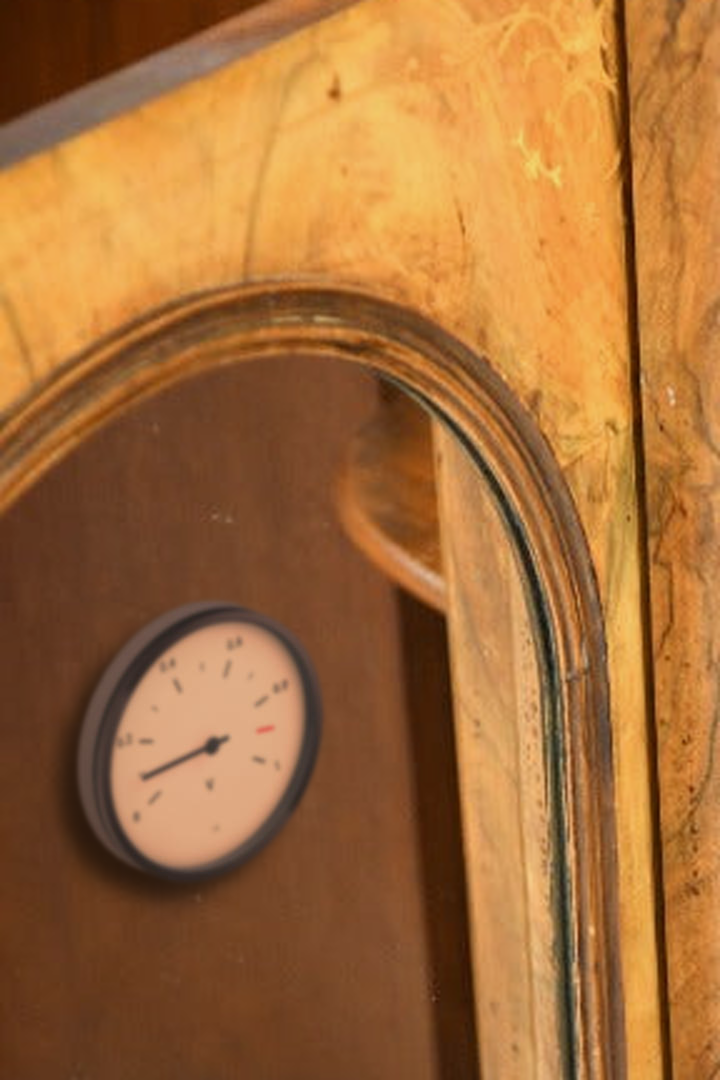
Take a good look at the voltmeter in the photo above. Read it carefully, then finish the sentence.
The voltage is 0.1 V
